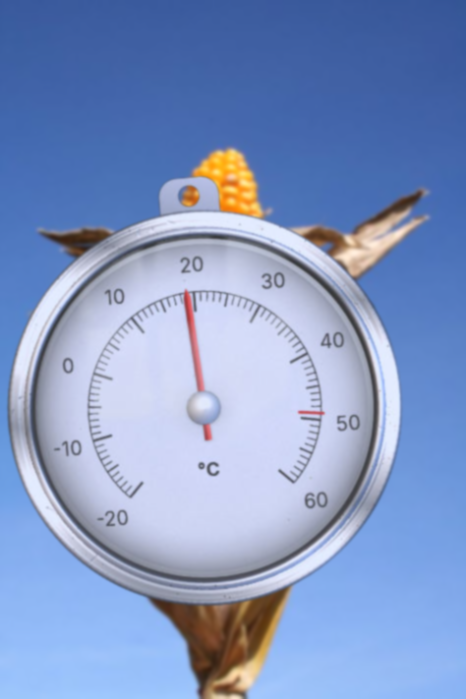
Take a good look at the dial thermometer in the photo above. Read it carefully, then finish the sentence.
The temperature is 19 °C
